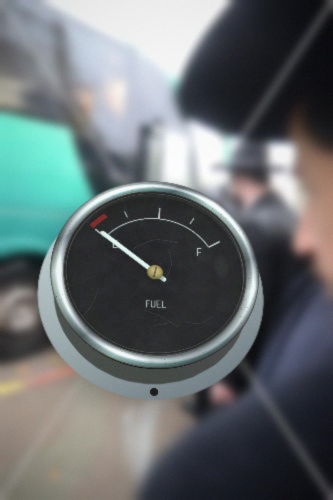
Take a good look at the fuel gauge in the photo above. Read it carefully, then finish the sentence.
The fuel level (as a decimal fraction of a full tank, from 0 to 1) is 0
